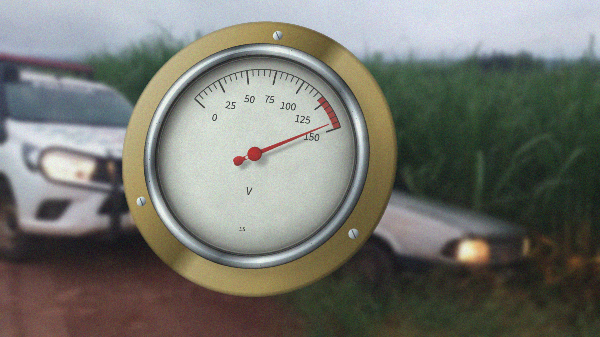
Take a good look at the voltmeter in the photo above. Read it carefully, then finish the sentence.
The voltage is 145 V
